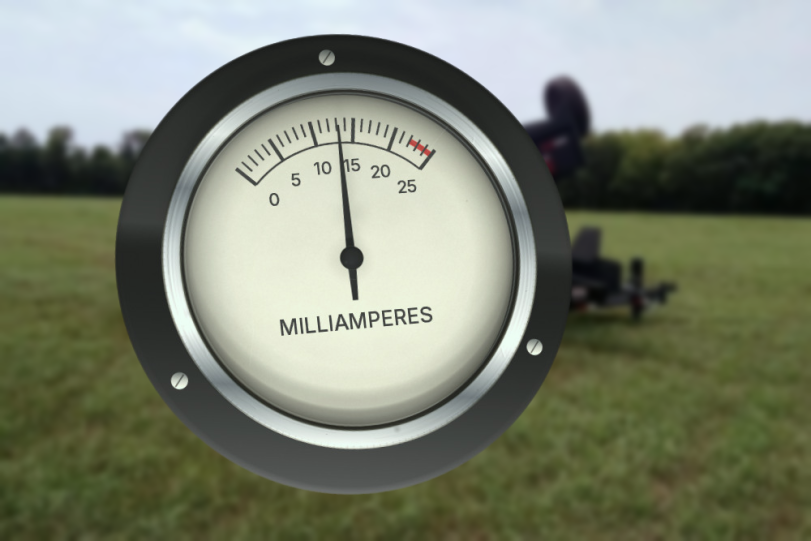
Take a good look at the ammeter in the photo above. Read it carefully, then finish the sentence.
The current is 13 mA
